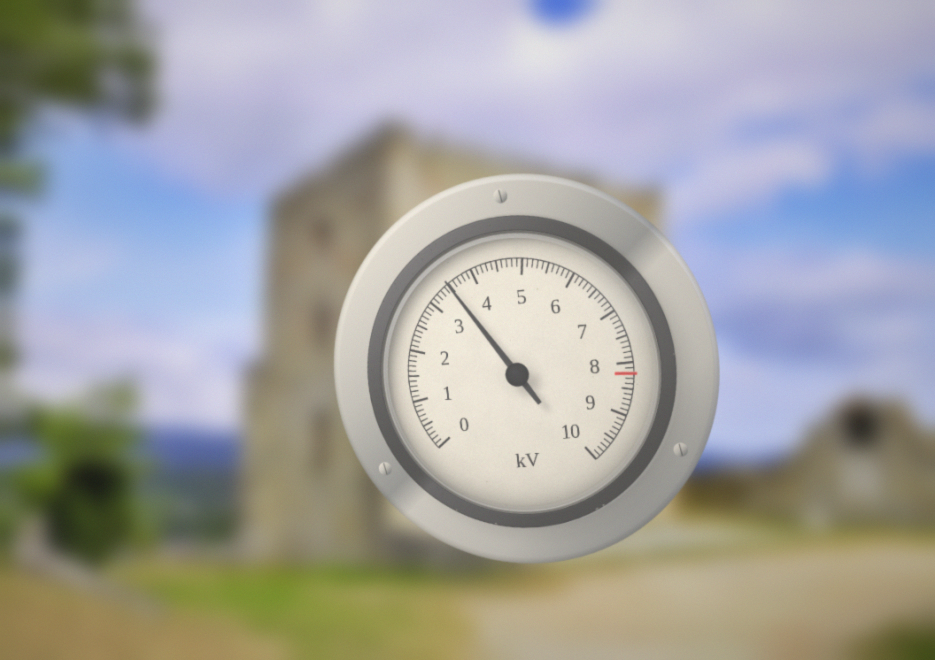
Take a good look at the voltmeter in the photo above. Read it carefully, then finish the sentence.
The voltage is 3.5 kV
